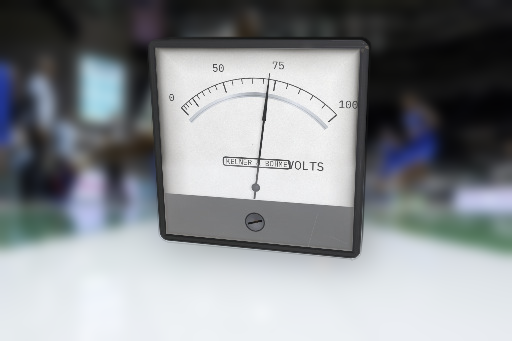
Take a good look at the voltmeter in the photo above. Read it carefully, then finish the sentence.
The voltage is 72.5 V
